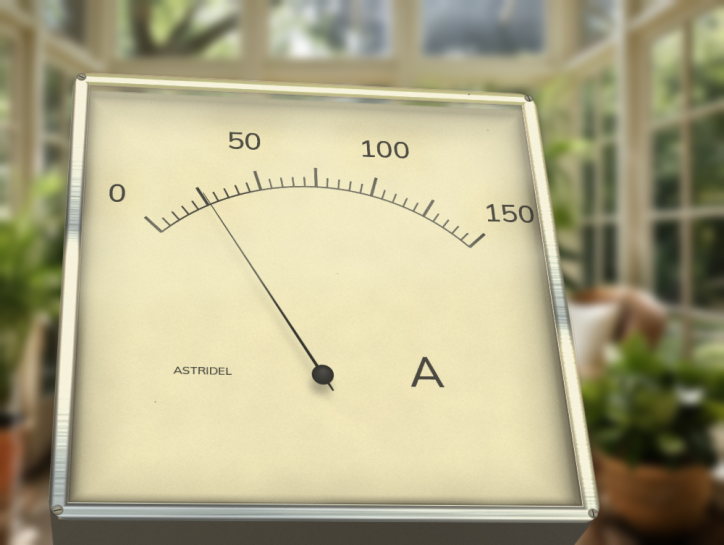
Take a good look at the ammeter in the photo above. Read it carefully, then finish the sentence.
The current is 25 A
